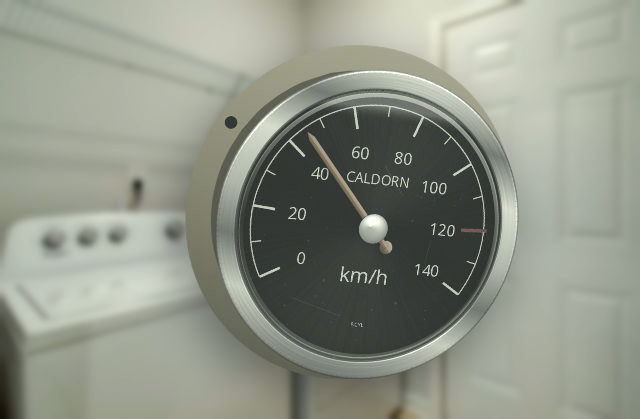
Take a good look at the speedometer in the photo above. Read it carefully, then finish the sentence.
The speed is 45 km/h
